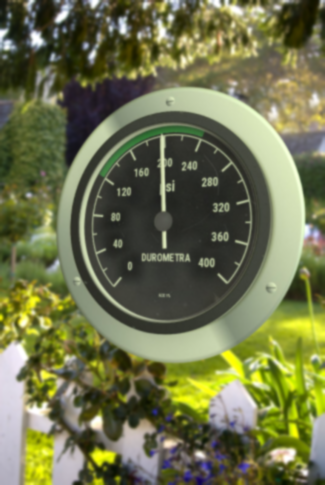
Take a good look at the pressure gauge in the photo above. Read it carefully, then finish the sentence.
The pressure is 200 psi
